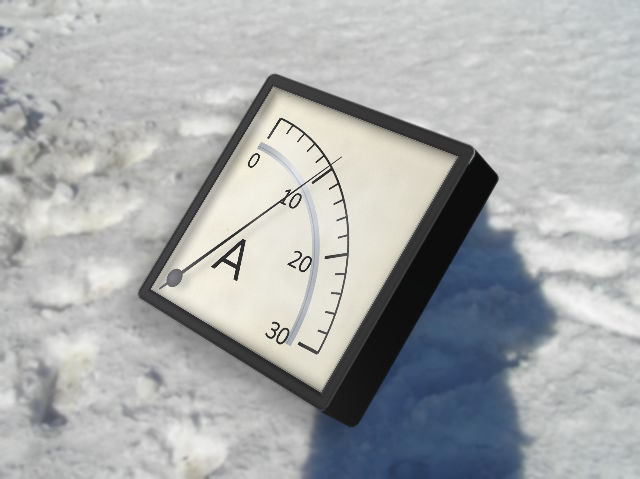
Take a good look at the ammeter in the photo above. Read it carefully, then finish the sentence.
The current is 10 A
